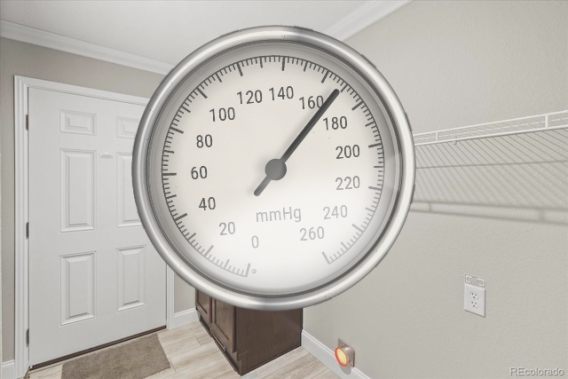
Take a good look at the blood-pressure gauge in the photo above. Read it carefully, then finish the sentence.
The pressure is 168 mmHg
